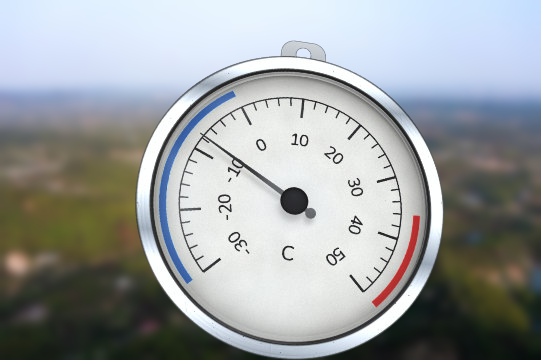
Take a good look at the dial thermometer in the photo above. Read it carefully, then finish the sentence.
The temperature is -8 °C
